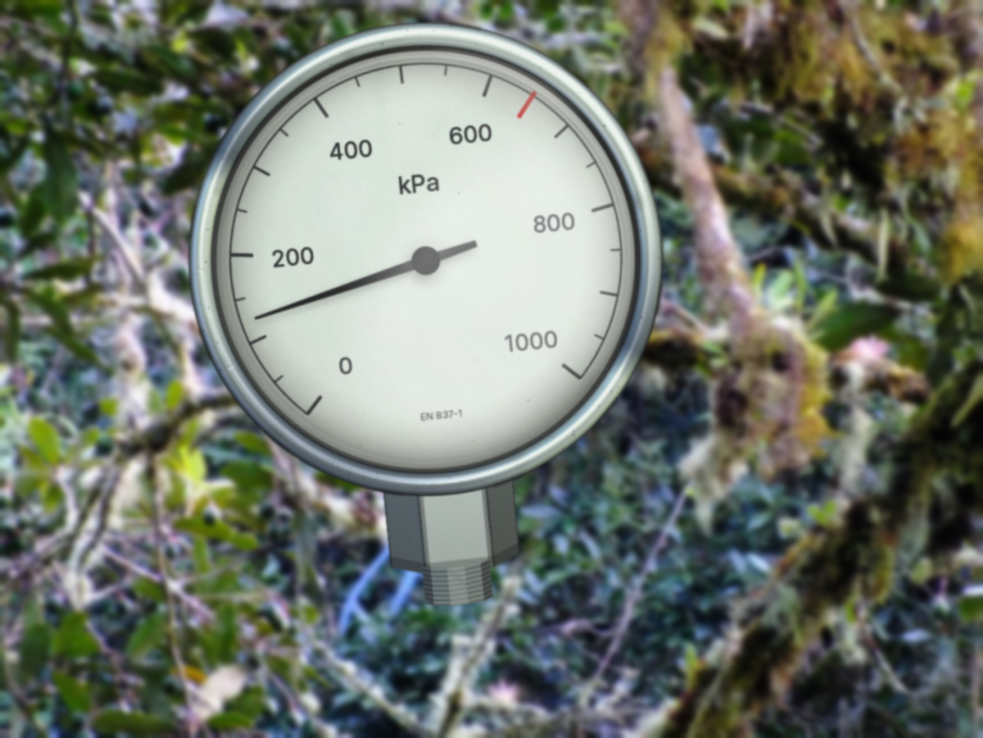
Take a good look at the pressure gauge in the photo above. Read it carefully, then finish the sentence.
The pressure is 125 kPa
